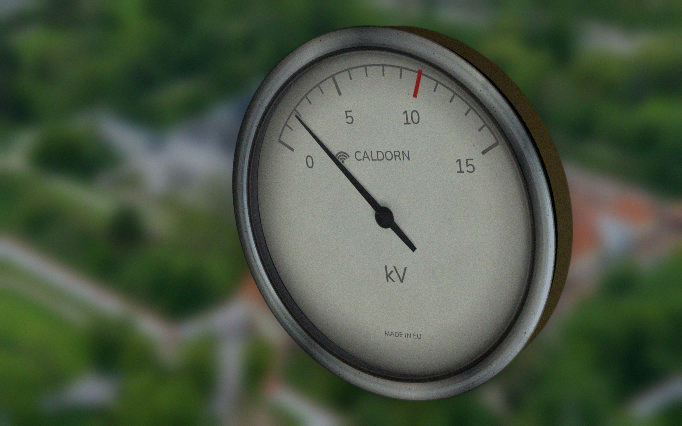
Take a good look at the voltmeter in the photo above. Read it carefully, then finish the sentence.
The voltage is 2 kV
